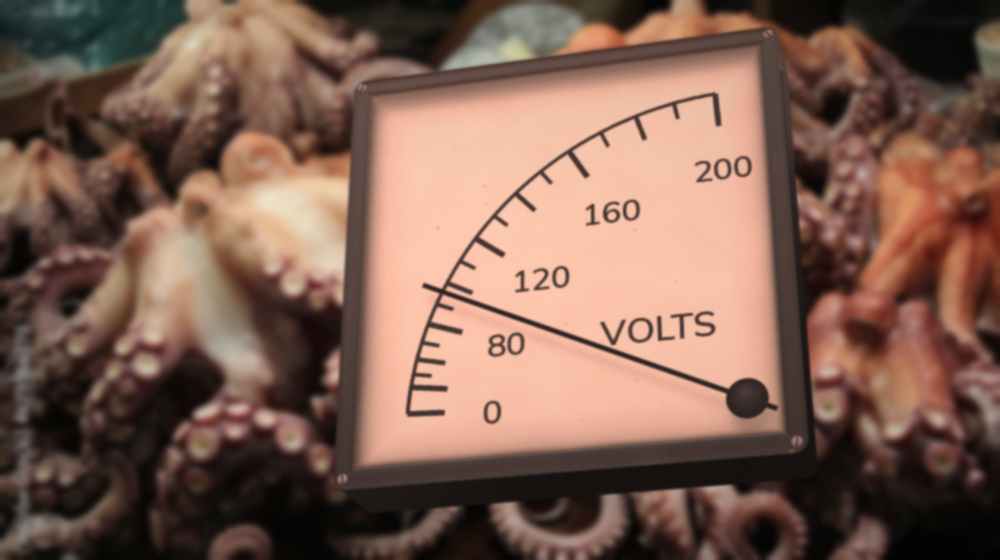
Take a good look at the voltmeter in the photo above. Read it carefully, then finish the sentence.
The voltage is 95 V
